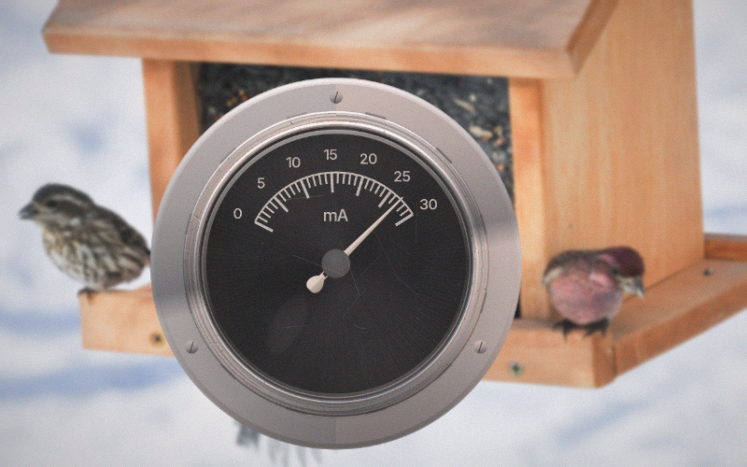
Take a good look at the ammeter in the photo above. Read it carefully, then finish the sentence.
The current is 27 mA
